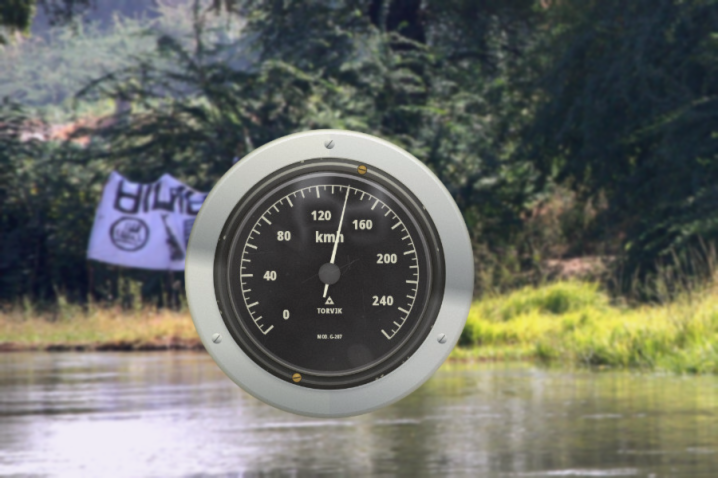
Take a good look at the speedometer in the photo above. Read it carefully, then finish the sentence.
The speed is 140 km/h
